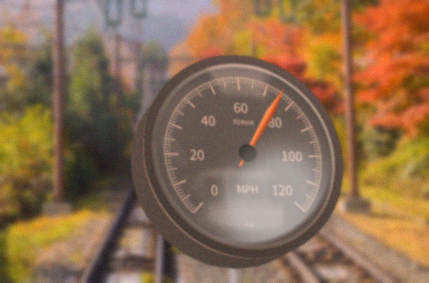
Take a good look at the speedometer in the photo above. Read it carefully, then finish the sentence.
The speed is 75 mph
